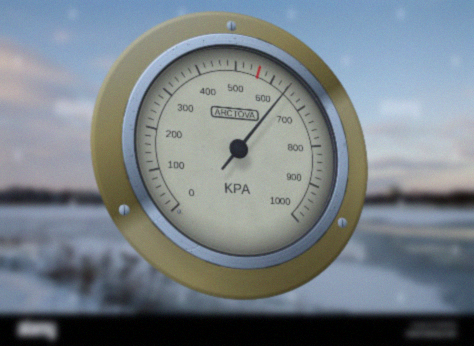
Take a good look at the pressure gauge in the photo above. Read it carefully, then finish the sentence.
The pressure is 640 kPa
